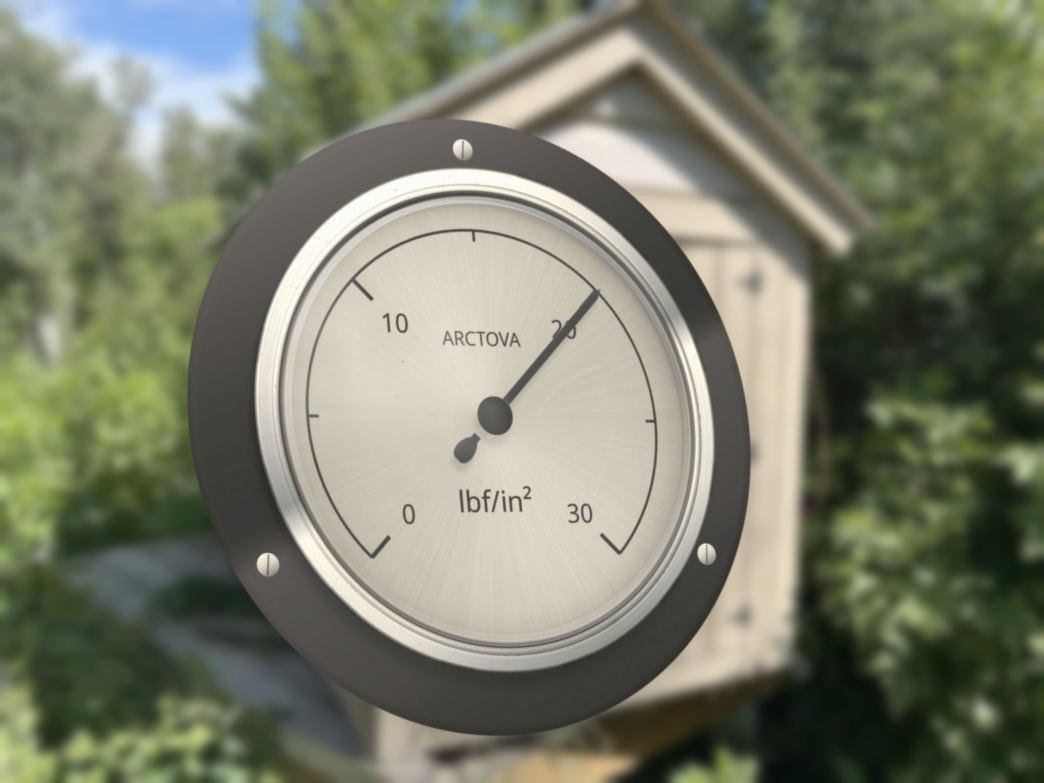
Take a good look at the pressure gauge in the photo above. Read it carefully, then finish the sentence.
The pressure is 20 psi
